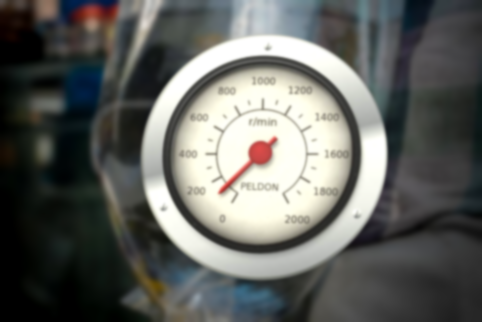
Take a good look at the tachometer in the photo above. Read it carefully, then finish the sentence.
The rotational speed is 100 rpm
